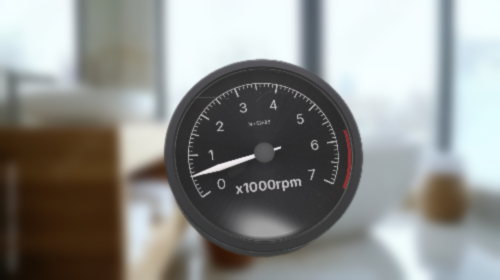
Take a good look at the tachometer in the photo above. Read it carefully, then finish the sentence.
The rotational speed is 500 rpm
